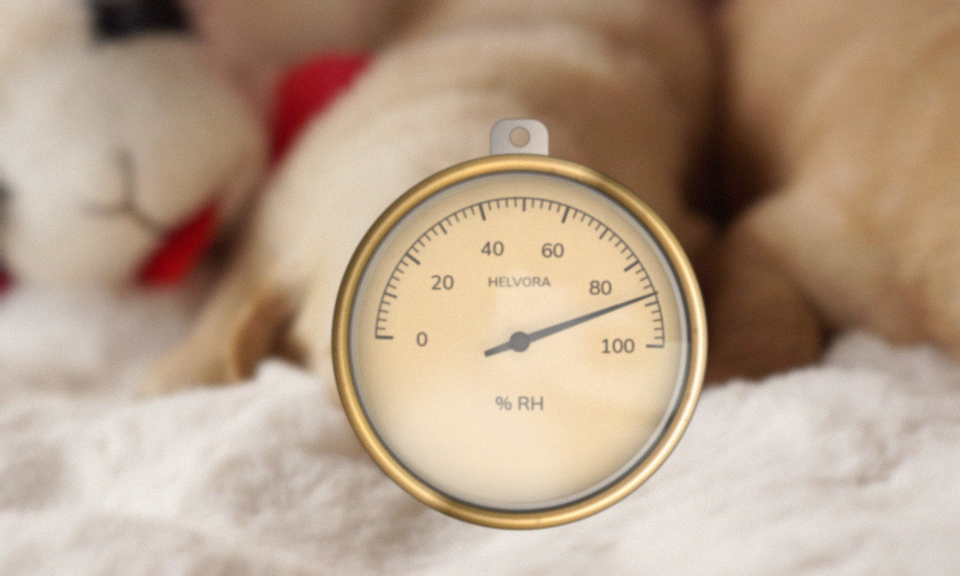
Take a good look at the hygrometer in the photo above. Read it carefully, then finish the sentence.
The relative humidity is 88 %
